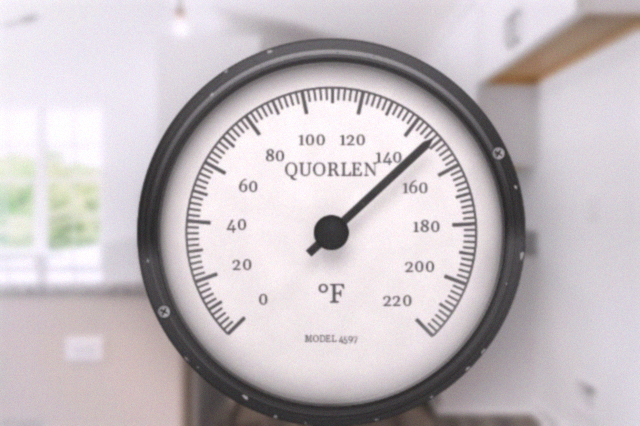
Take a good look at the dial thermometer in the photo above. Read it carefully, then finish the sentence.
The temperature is 148 °F
